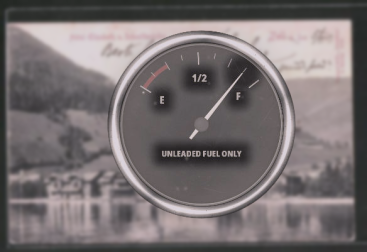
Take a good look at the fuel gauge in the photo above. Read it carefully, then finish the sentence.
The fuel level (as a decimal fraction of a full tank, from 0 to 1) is 0.875
